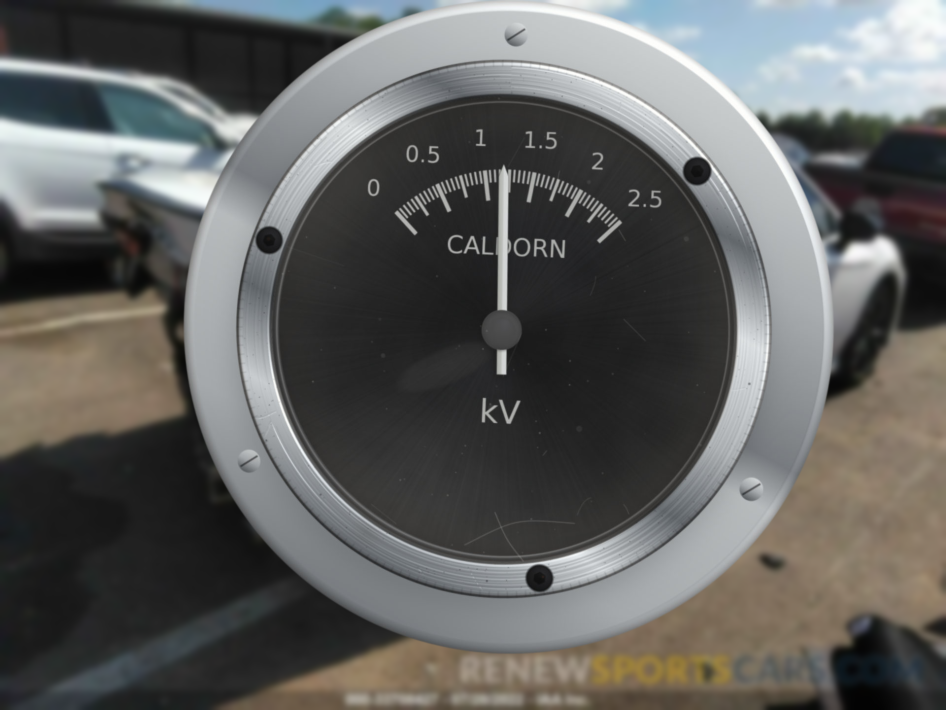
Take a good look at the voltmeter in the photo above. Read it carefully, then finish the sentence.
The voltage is 1.2 kV
